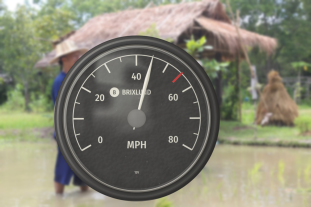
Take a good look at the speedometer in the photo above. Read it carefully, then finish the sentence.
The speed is 45 mph
